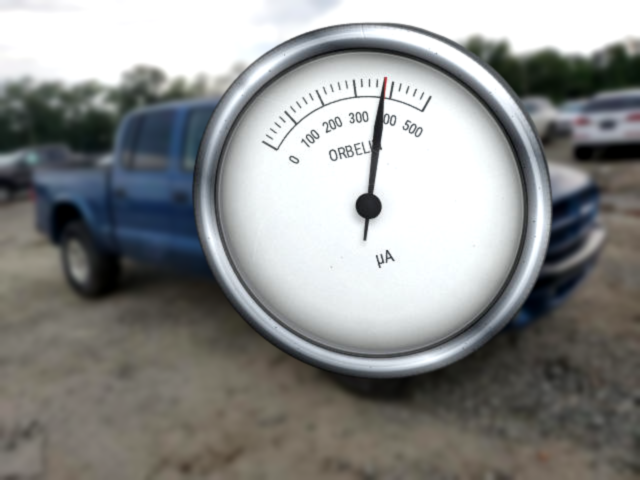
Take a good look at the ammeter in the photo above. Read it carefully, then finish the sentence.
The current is 380 µA
